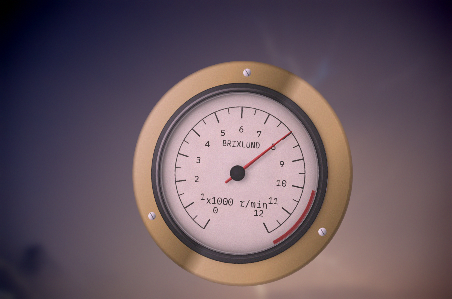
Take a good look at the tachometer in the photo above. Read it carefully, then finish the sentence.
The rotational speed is 8000 rpm
